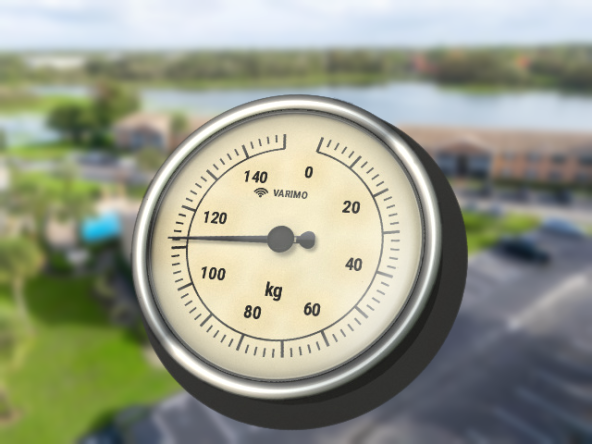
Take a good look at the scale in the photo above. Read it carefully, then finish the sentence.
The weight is 112 kg
